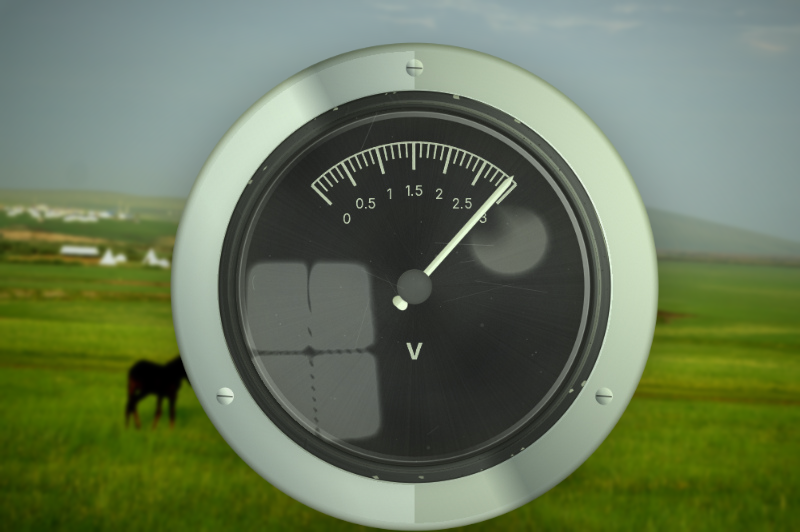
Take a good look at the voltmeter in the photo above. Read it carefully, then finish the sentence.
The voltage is 2.9 V
